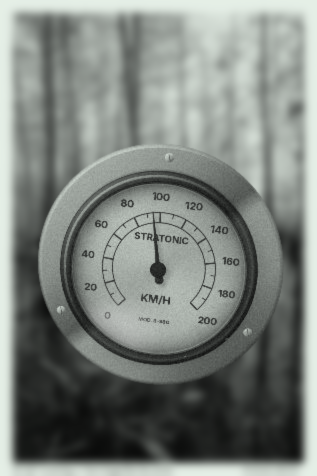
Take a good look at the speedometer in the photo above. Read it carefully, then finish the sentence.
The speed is 95 km/h
